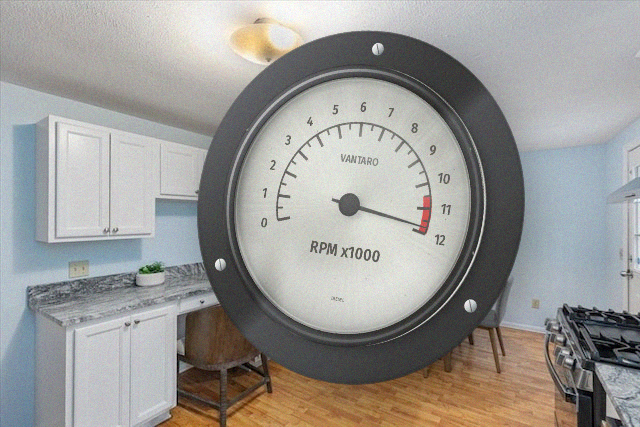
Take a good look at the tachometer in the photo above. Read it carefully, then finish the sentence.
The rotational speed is 11750 rpm
